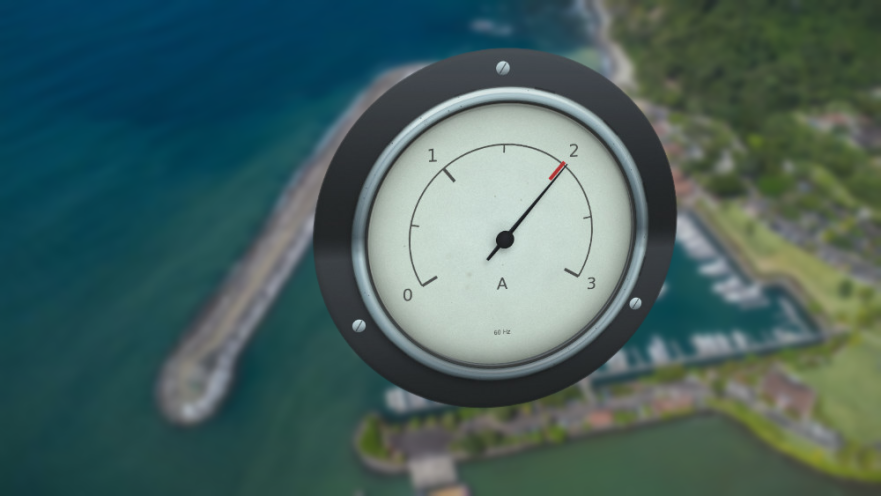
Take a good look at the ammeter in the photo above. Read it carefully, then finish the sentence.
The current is 2 A
